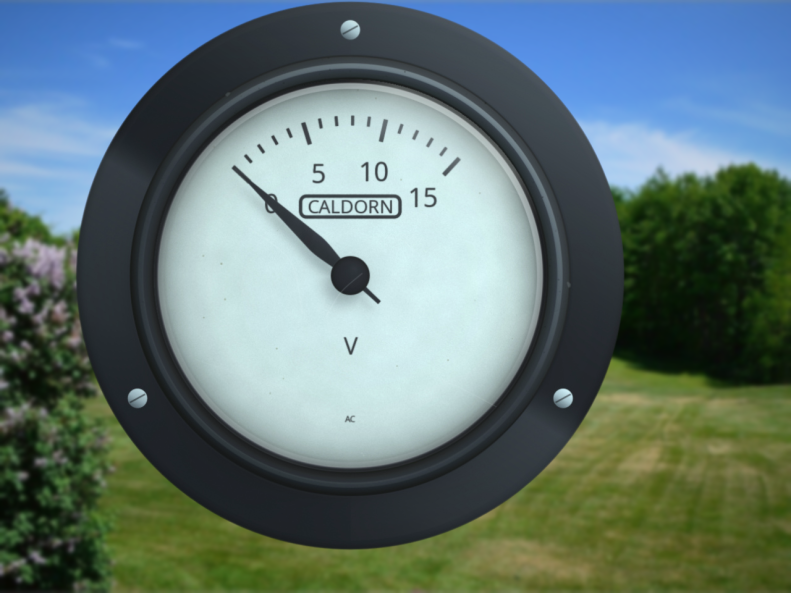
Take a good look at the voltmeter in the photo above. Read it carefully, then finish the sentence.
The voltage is 0 V
